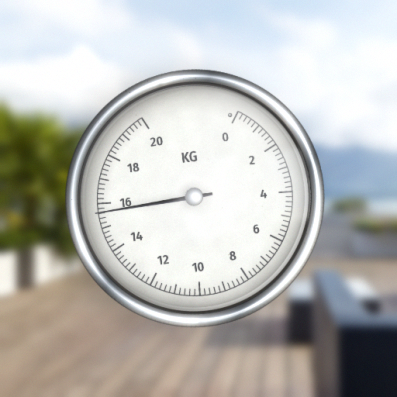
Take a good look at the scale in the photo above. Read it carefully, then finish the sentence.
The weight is 15.6 kg
